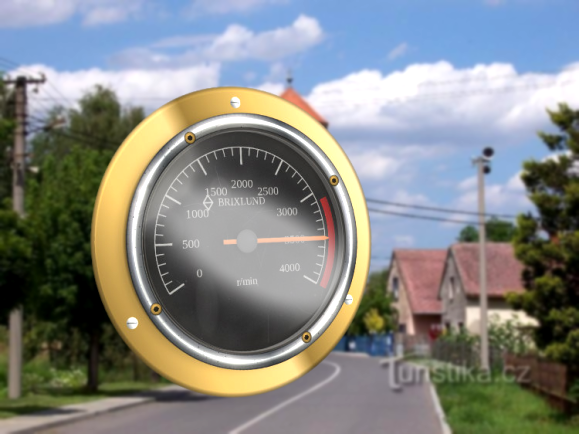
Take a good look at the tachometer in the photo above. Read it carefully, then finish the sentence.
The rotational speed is 3500 rpm
